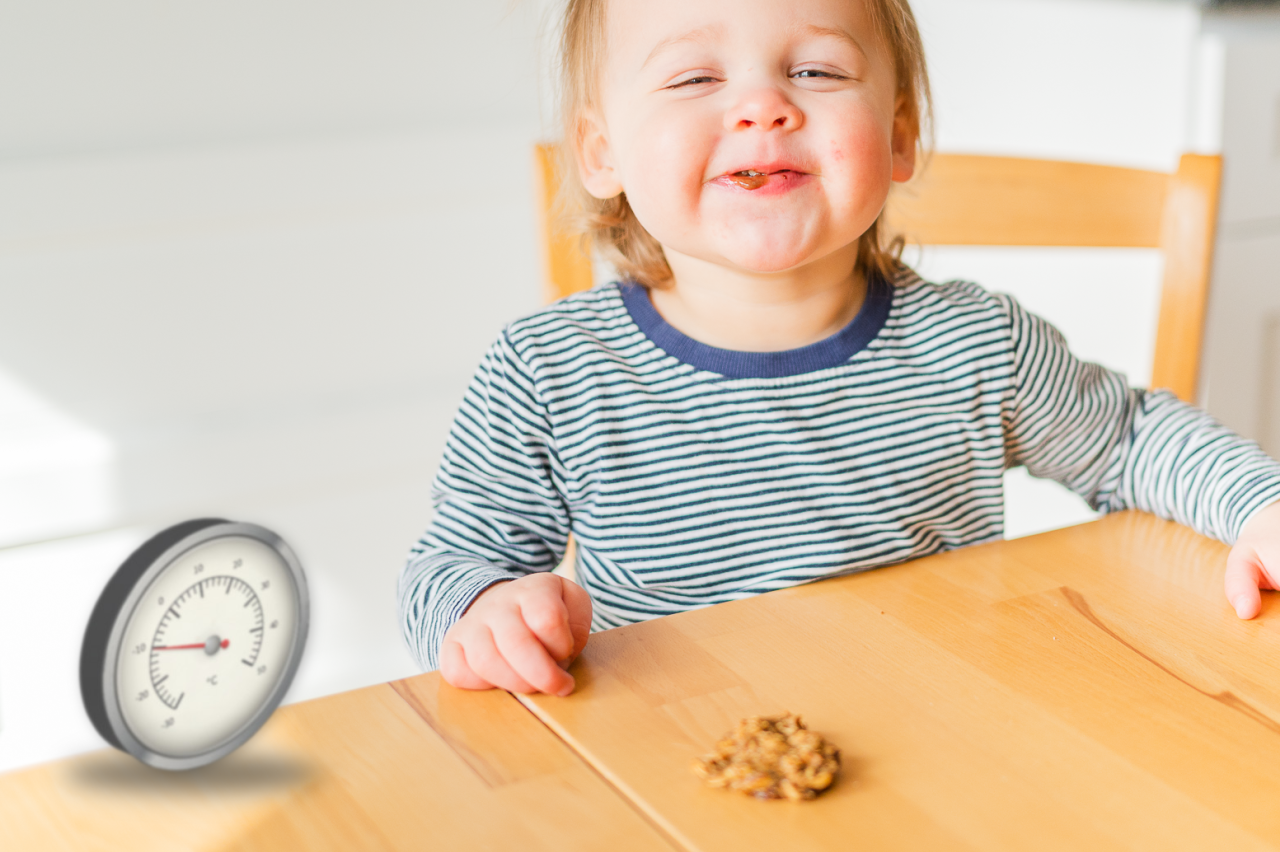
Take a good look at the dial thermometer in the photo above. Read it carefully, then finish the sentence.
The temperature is -10 °C
